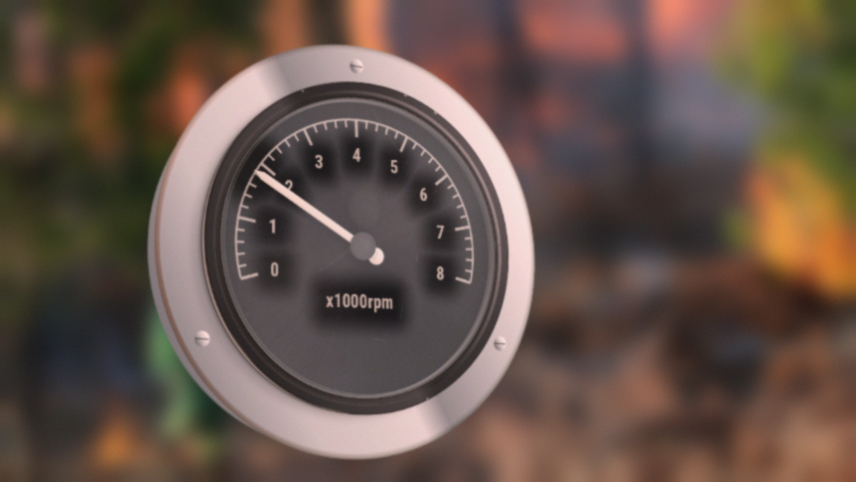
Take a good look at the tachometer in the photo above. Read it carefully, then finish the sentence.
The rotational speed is 1800 rpm
